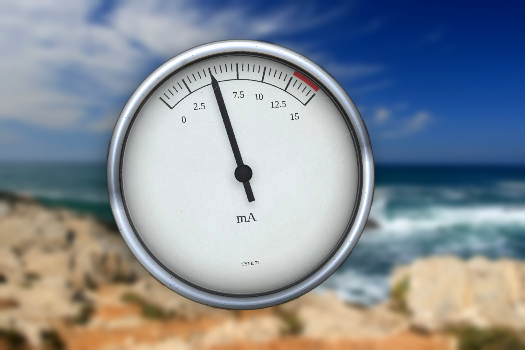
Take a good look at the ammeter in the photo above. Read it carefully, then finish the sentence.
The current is 5 mA
